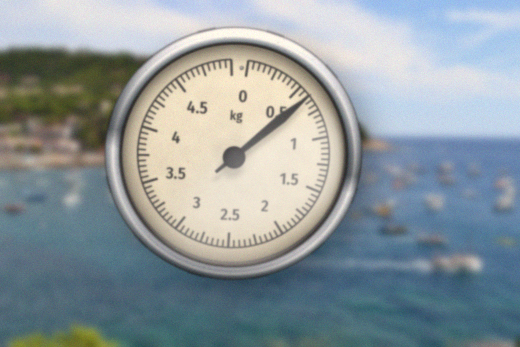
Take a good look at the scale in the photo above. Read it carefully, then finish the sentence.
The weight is 0.6 kg
